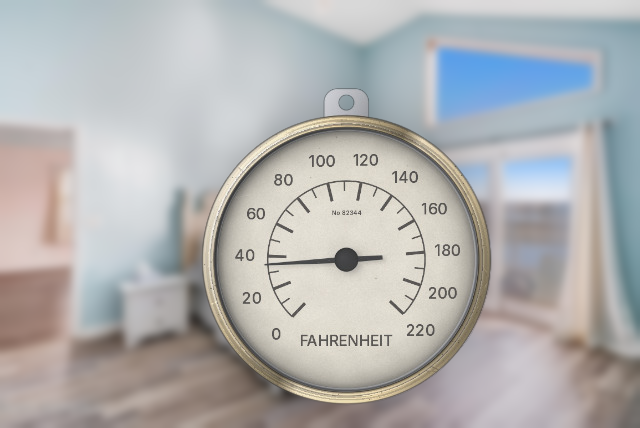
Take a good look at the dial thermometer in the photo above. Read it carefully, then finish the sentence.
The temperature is 35 °F
